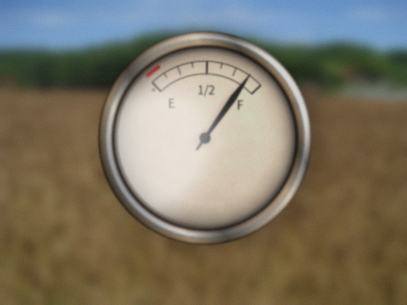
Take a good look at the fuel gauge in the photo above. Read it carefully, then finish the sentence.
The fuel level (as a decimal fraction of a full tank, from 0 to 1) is 0.875
